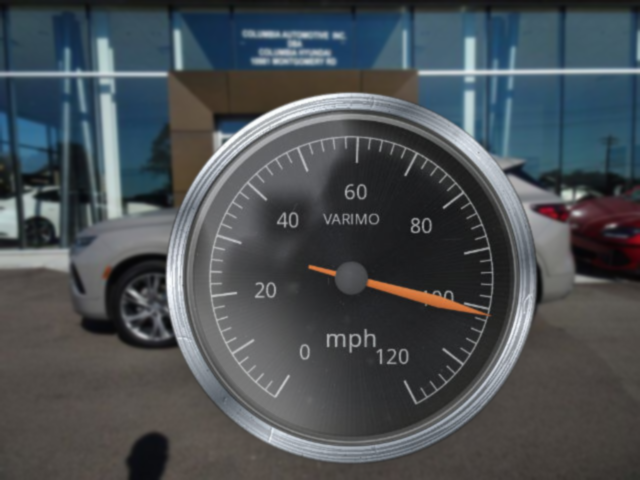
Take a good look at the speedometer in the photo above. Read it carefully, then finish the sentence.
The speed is 101 mph
